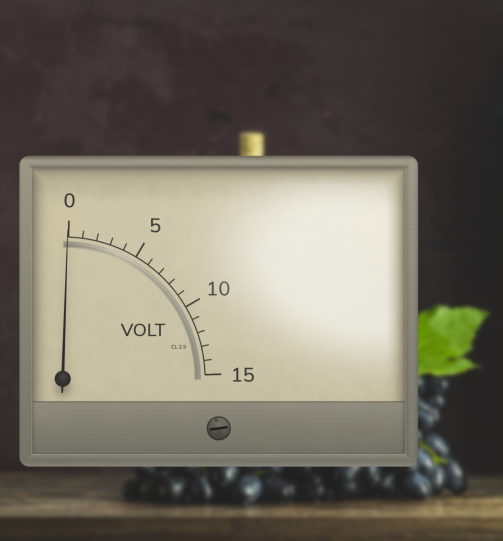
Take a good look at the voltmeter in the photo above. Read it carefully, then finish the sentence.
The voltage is 0 V
